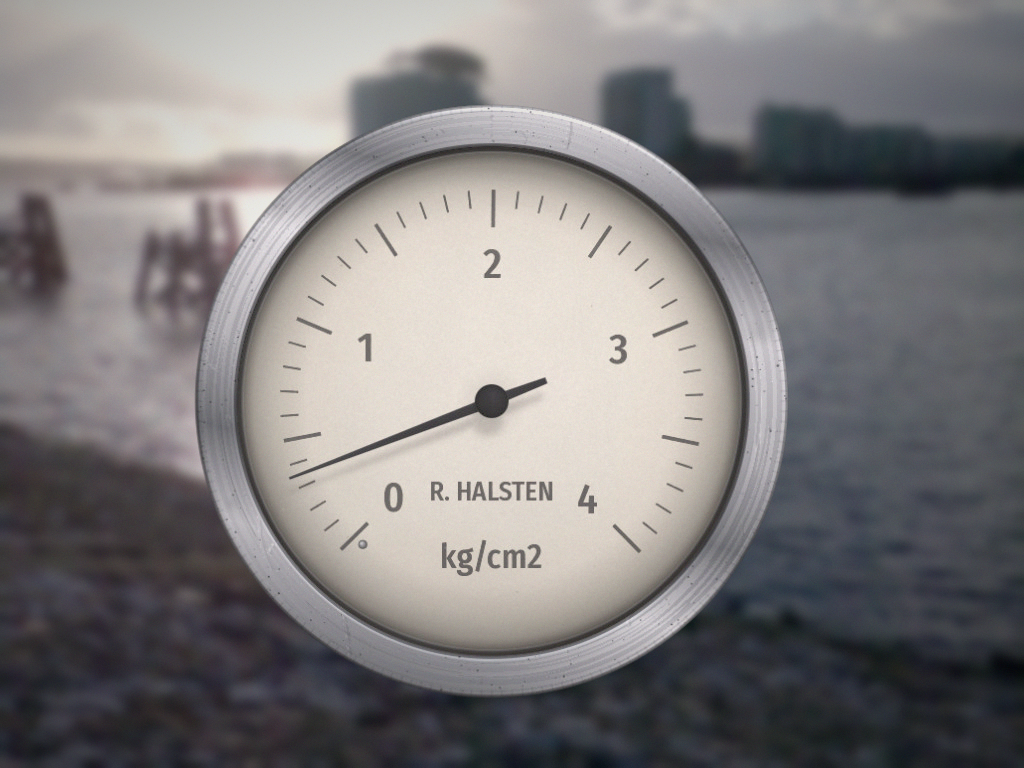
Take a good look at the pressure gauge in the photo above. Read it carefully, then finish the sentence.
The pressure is 0.35 kg/cm²
